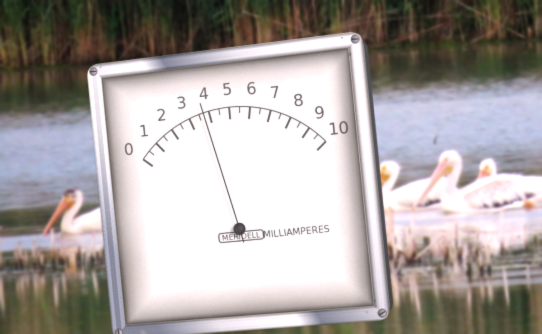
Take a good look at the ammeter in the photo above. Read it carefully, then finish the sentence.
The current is 3.75 mA
